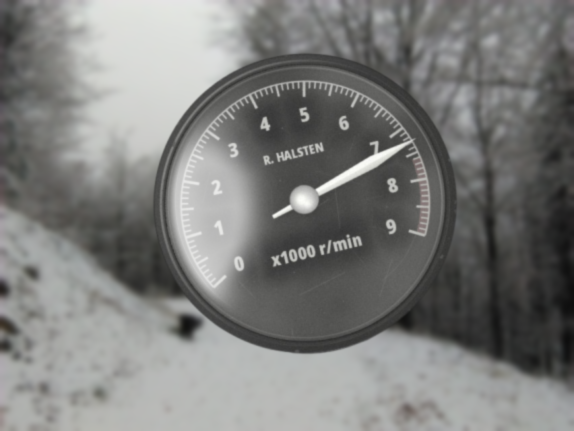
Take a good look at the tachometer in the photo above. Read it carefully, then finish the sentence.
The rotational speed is 7300 rpm
